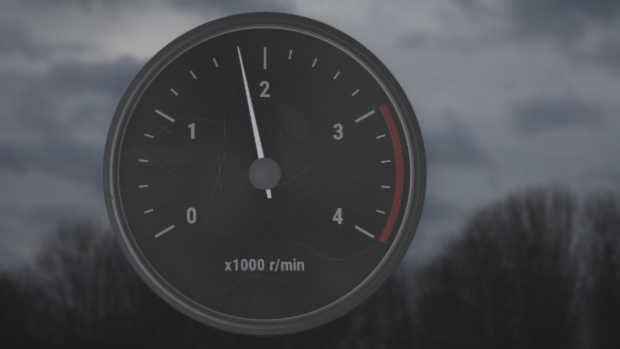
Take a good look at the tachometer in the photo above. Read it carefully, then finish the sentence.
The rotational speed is 1800 rpm
